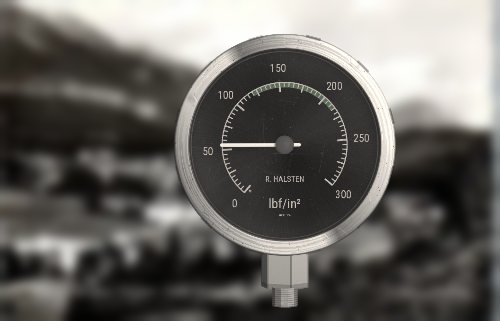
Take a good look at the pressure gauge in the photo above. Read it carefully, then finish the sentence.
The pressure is 55 psi
